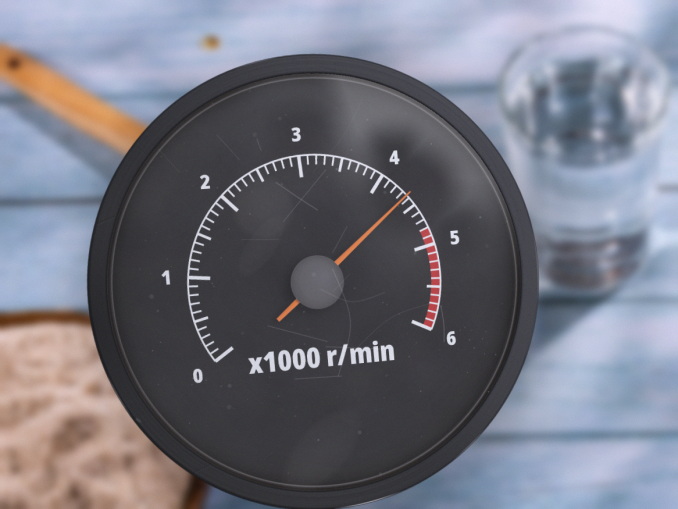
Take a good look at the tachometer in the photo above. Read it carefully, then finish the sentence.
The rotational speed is 4350 rpm
